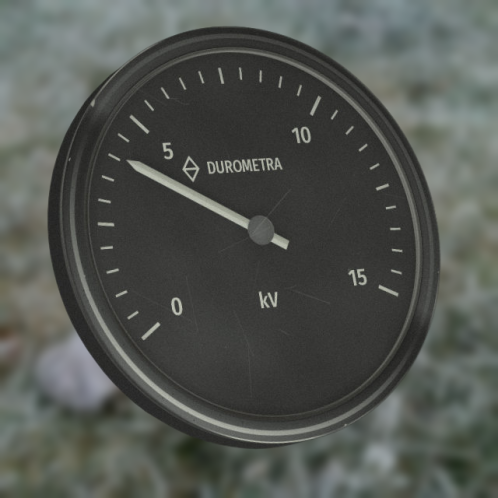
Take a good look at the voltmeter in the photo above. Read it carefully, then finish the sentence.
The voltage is 4 kV
